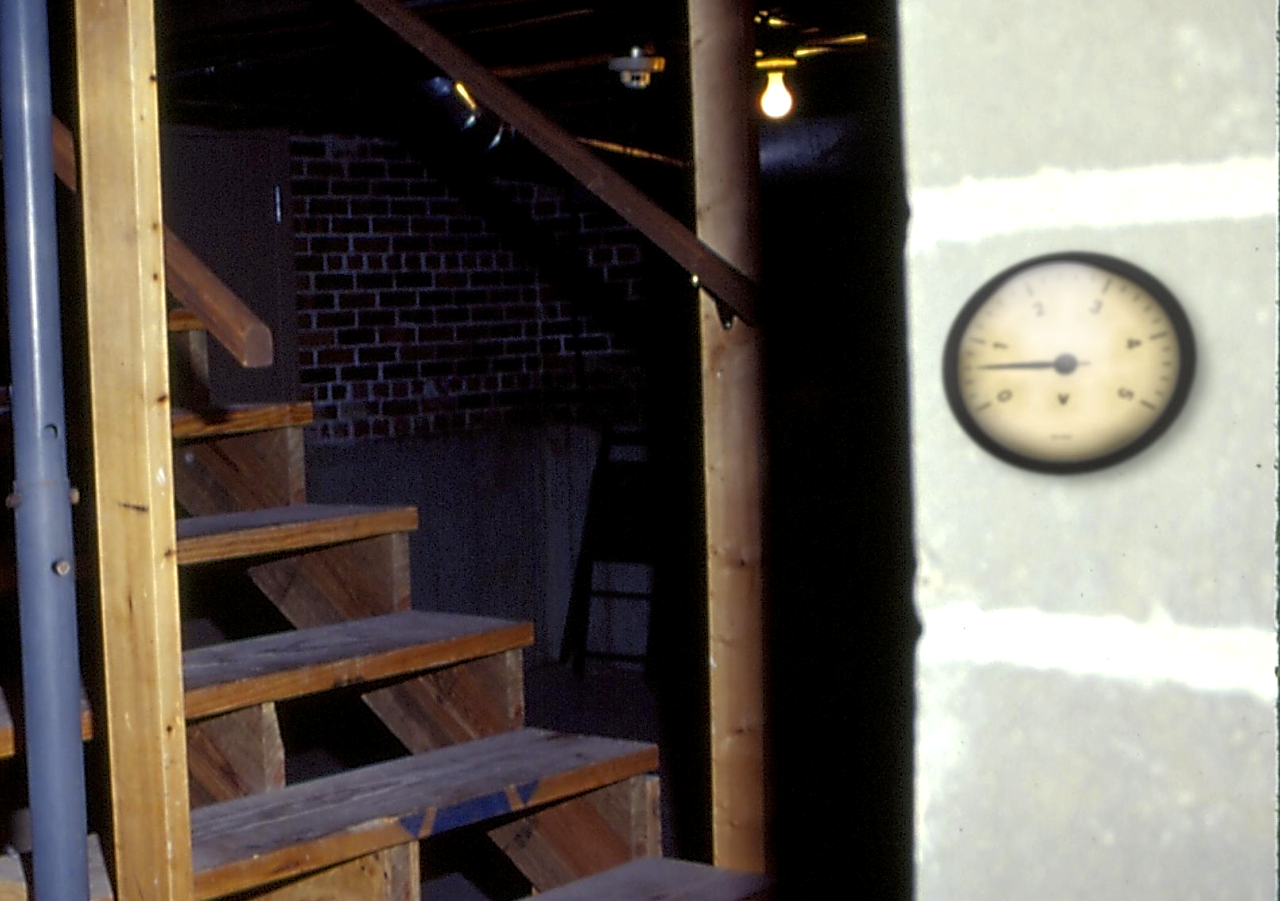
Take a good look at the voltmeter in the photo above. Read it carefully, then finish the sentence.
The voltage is 0.6 V
